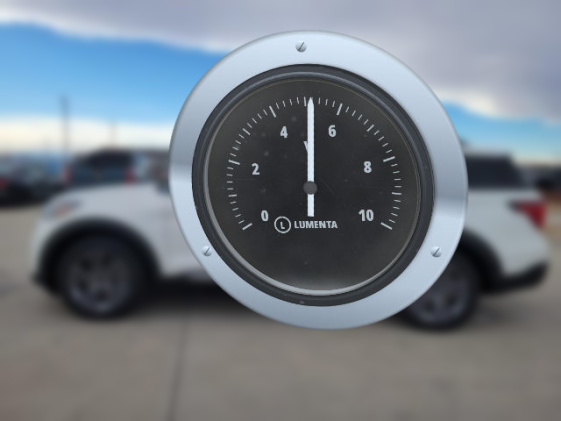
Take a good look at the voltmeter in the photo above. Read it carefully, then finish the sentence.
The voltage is 5.2 V
